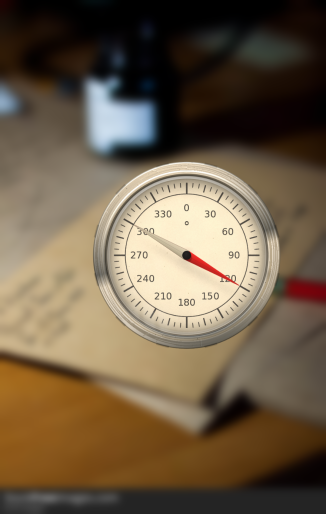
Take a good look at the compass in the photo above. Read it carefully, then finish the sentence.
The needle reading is 120 °
